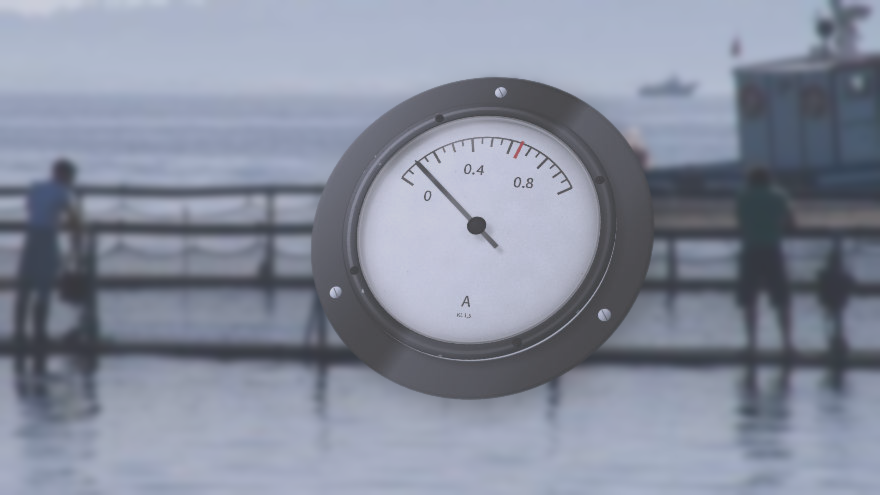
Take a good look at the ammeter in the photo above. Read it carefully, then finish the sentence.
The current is 0.1 A
